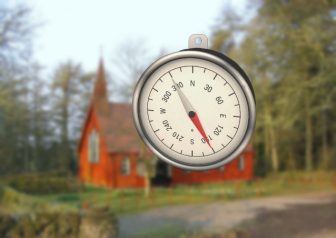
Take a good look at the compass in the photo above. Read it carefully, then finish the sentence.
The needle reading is 150 °
